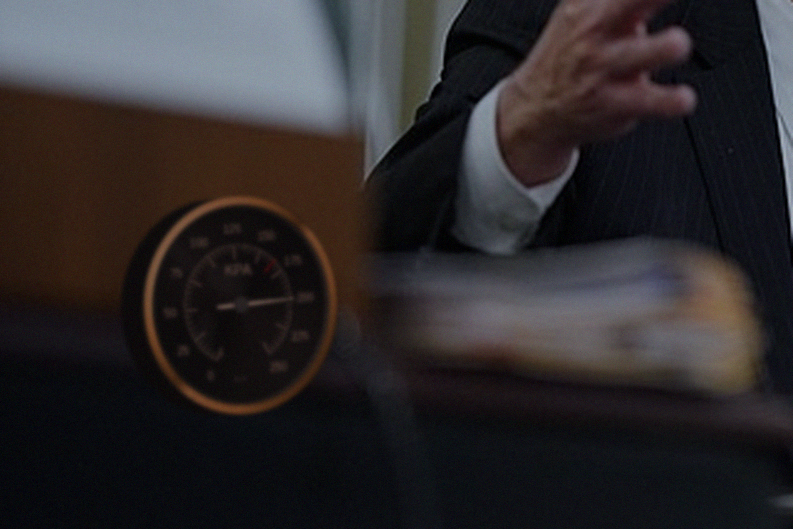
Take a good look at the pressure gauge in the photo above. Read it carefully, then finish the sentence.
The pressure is 200 kPa
